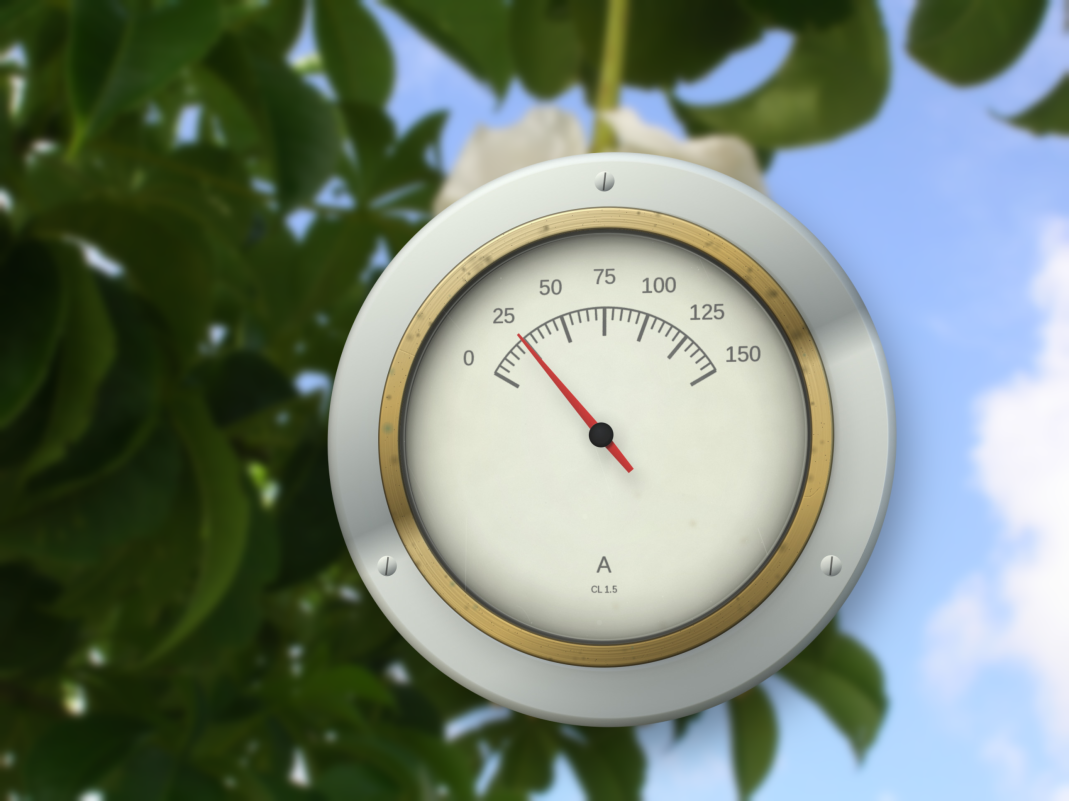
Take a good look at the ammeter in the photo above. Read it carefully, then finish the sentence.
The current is 25 A
